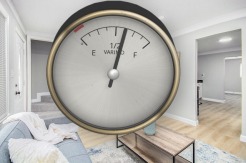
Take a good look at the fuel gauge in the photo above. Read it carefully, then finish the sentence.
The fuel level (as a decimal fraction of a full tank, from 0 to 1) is 0.625
